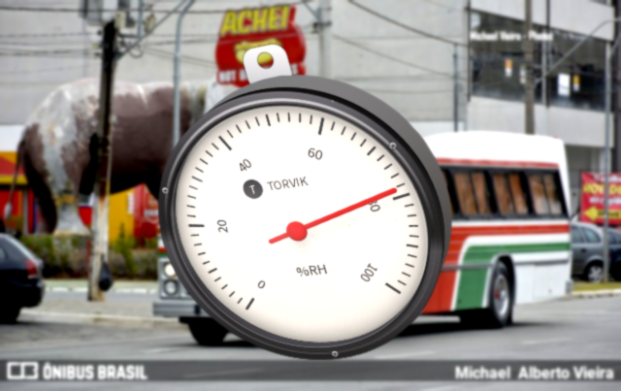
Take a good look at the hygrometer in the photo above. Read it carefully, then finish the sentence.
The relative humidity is 78 %
